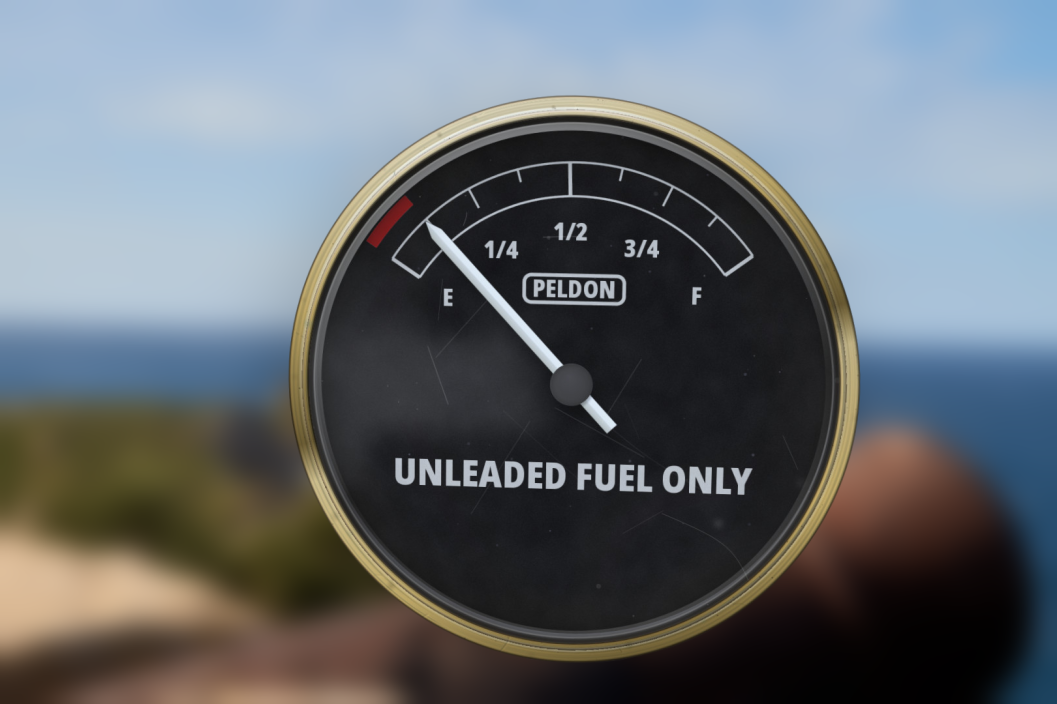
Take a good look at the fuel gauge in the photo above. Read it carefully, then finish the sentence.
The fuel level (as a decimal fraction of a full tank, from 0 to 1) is 0.125
